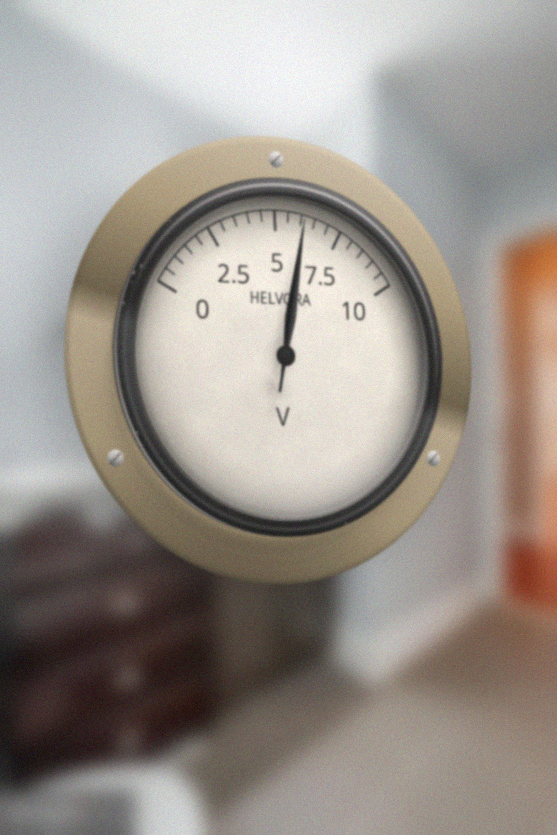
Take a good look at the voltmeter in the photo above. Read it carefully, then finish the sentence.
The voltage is 6 V
